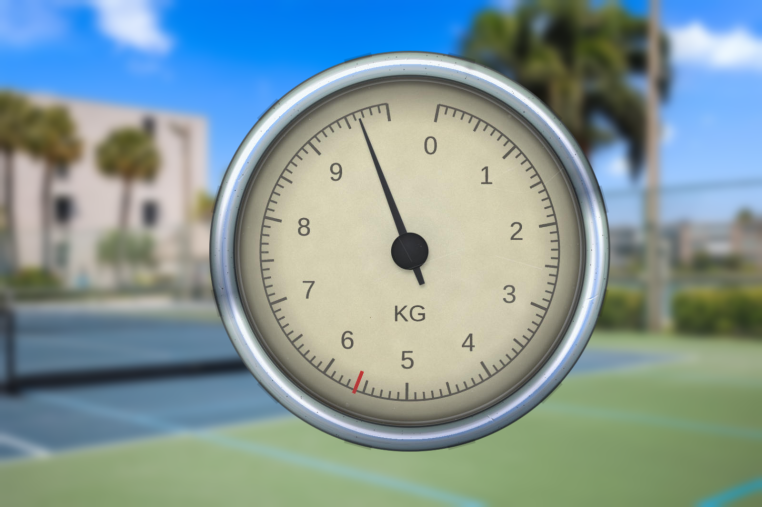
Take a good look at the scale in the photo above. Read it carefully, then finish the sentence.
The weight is 9.65 kg
